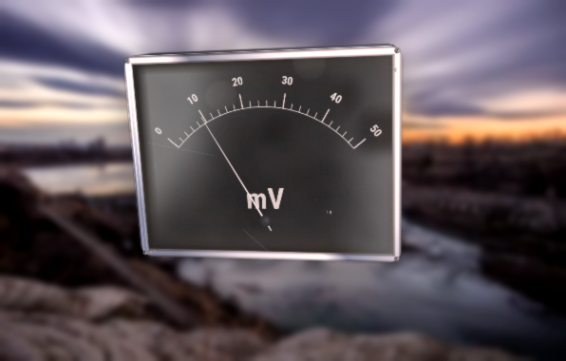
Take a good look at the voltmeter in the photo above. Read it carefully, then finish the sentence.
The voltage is 10 mV
